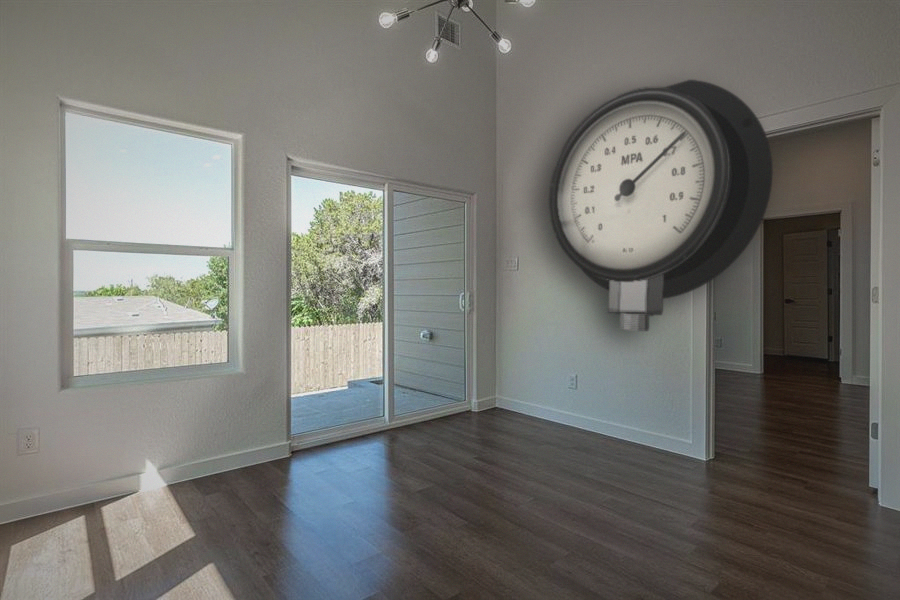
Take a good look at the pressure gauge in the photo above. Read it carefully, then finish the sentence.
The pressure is 0.7 MPa
